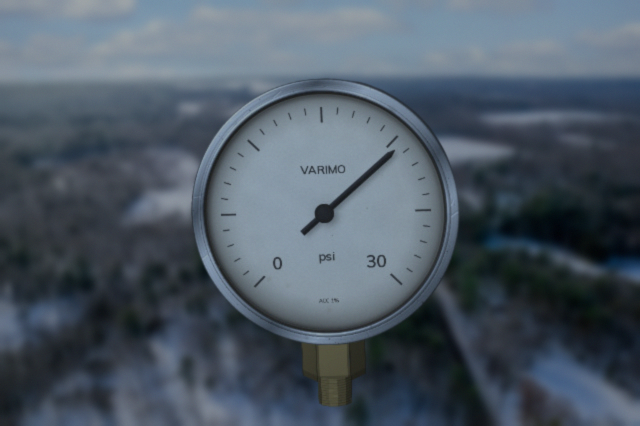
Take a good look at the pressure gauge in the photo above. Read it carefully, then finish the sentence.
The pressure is 20.5 psi
